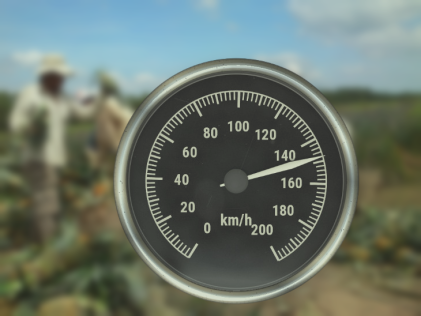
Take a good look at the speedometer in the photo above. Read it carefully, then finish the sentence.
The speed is 148 km/h
